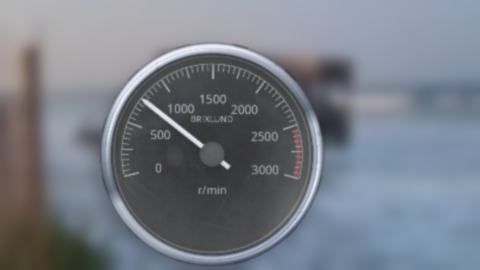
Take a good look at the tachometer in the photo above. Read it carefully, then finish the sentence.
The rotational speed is 750 rpm
